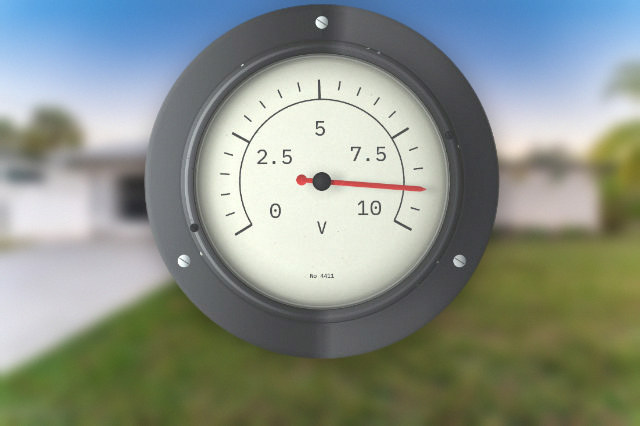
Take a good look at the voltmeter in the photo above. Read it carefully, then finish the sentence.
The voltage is 9 V
